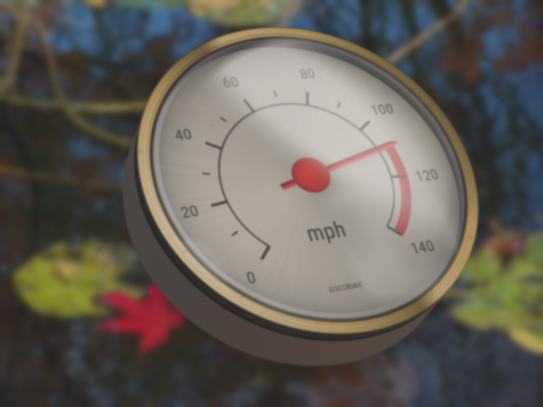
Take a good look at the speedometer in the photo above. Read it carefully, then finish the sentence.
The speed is 110 mph
